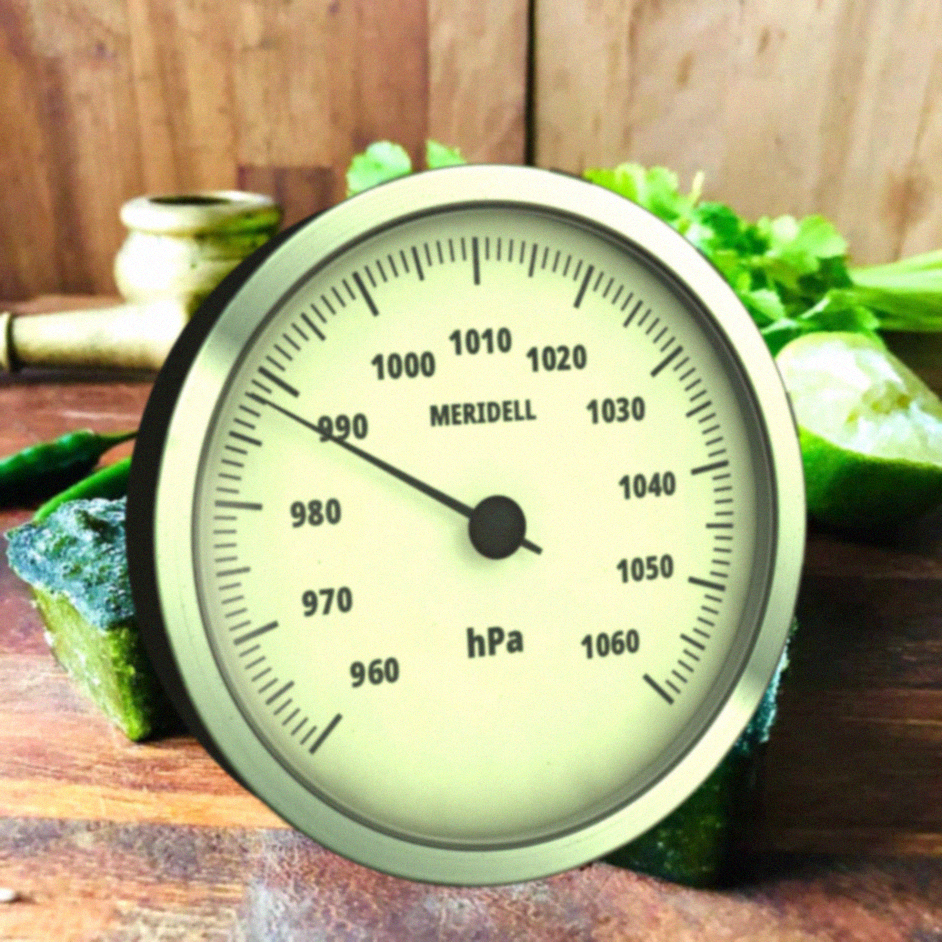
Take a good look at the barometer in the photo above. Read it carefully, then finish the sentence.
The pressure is 988 hPa
